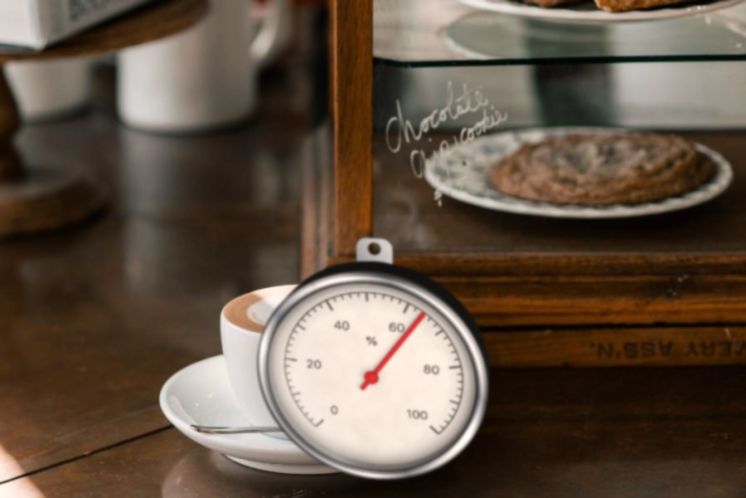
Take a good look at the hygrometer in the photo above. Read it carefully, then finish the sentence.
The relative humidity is 64 %
